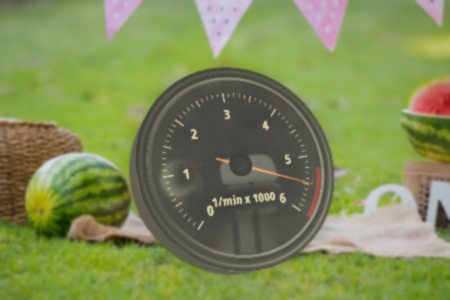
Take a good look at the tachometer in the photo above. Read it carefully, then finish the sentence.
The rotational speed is 5500 rpm
